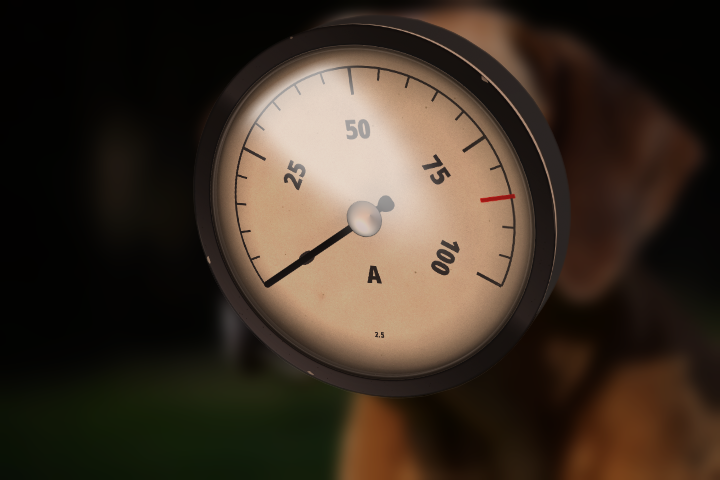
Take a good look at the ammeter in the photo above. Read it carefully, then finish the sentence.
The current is 0 A
